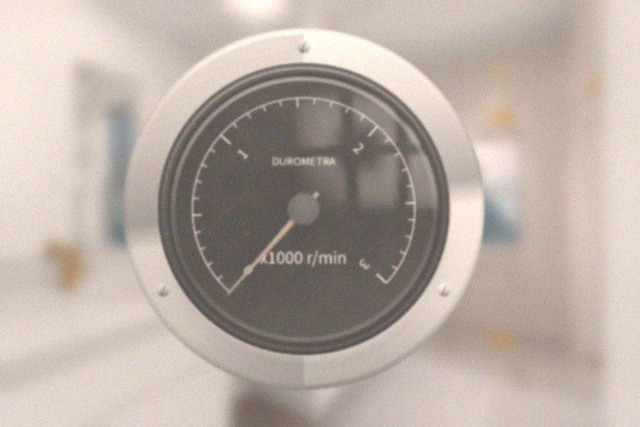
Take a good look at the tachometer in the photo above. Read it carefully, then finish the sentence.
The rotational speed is 0 rpm
